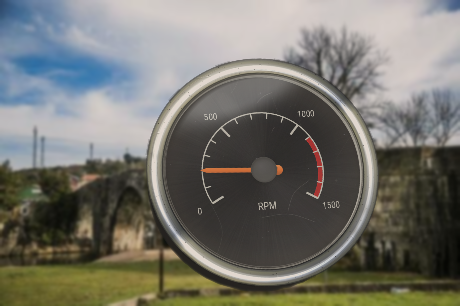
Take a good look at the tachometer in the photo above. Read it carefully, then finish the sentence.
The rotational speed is 200 rpm
